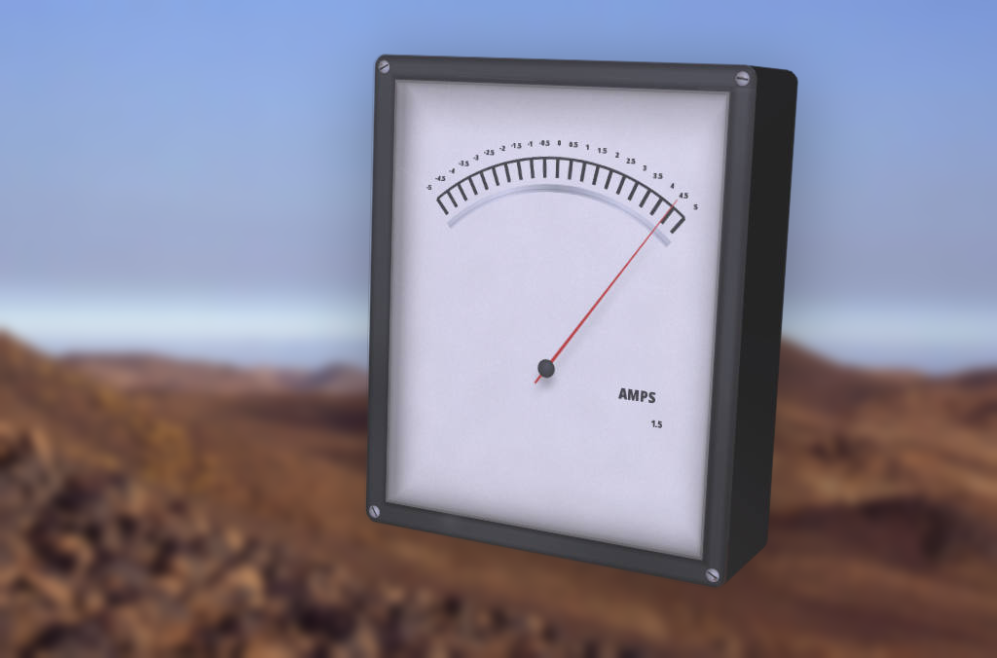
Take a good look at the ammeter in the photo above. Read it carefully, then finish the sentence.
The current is 4.5 A
